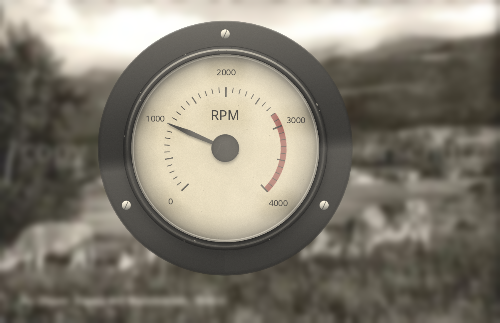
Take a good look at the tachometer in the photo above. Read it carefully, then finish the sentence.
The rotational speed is 1000 rpm
